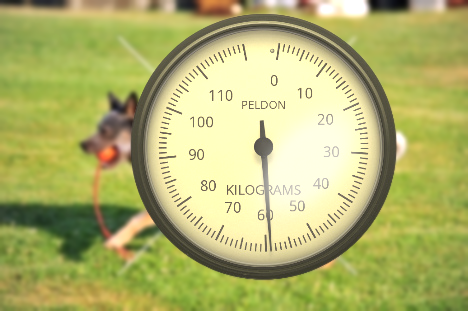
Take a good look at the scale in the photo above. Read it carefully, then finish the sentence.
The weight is 59 kg
